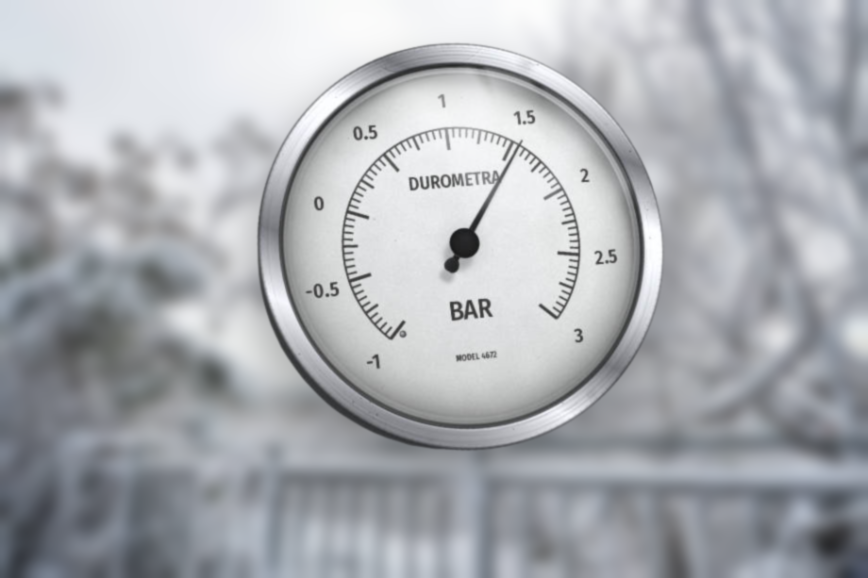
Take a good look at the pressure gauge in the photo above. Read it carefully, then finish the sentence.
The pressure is 1.55 bar
